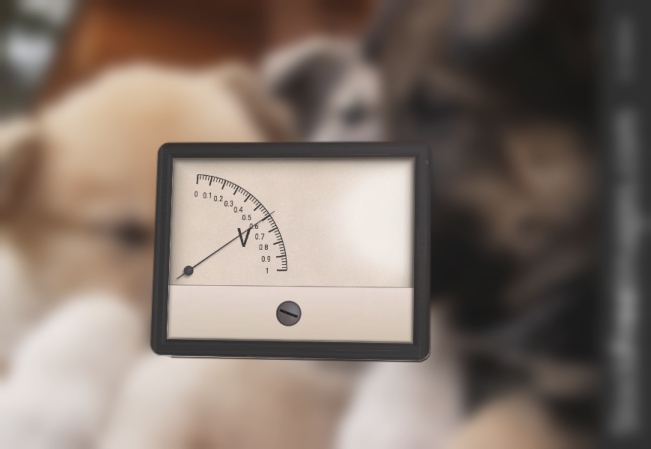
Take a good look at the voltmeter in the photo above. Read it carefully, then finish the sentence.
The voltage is 0.6 V
